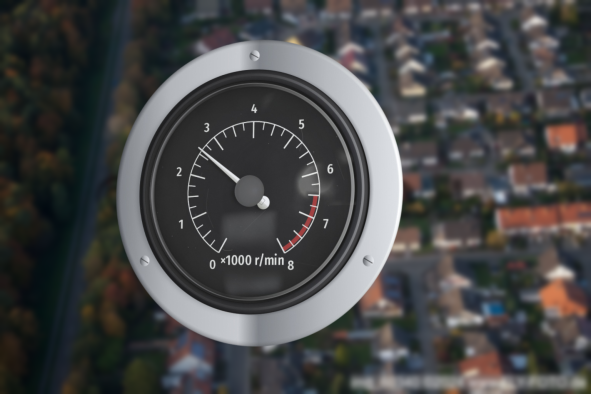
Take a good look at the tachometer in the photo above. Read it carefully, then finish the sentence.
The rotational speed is 2625 rpm
